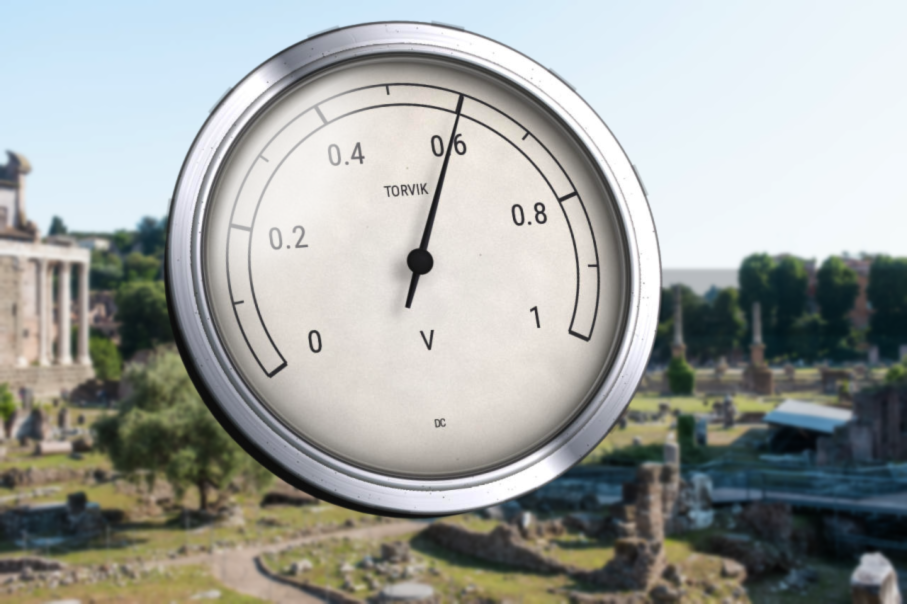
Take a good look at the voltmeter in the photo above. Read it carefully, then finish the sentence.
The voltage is 0.6 V
